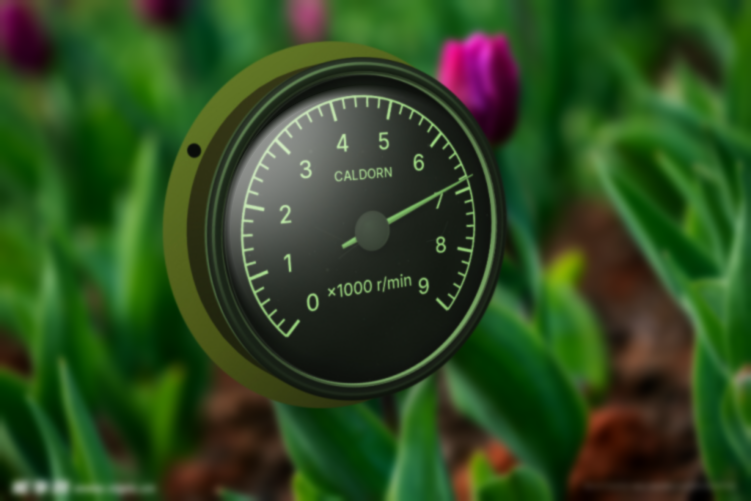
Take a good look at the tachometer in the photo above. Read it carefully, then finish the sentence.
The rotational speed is 6800 rpm
